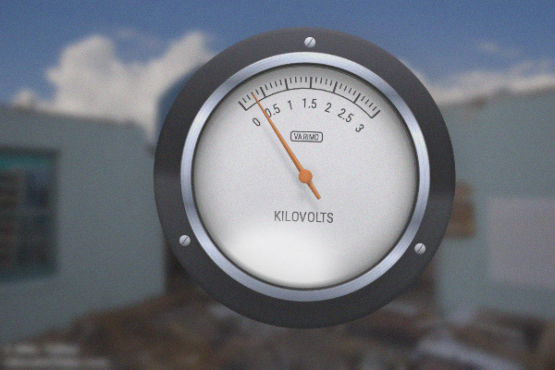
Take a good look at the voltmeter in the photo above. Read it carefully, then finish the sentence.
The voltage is 0.3 kV
